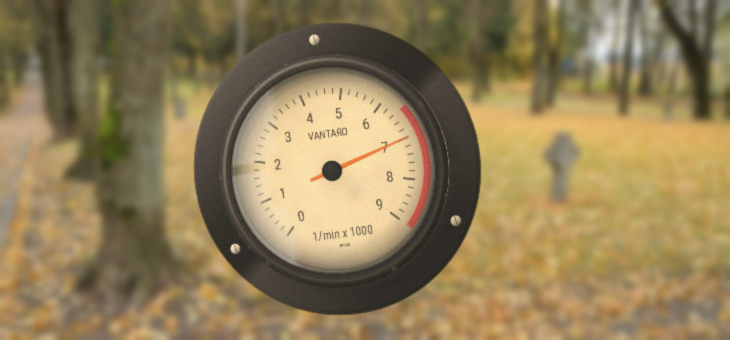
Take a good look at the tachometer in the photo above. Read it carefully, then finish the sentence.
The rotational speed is 7000 rpm
